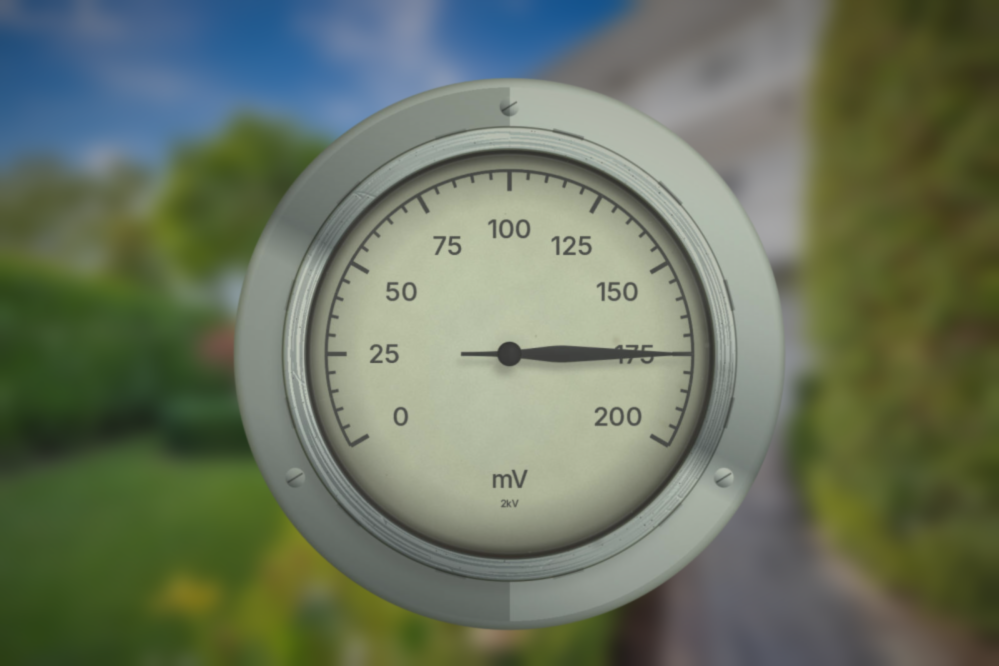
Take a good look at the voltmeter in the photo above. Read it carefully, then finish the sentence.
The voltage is 175 mV
